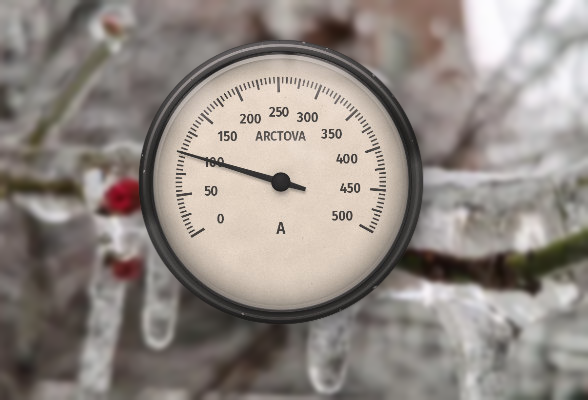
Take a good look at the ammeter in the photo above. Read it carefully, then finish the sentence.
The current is 100 A
